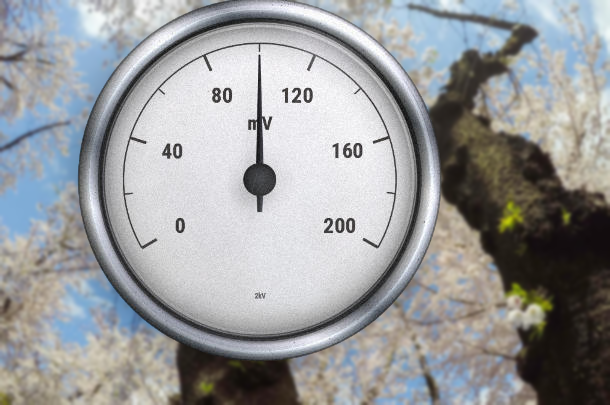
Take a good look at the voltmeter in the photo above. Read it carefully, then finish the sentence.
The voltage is 100 mV
